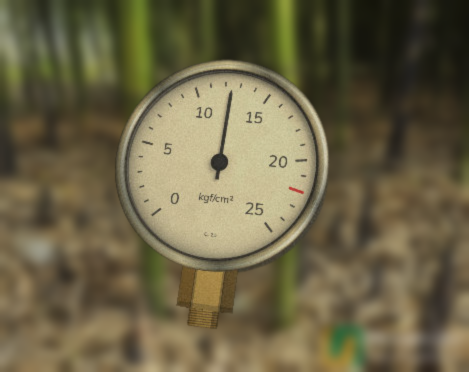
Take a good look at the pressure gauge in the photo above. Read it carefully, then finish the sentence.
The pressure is 12.5 kg/cm²
